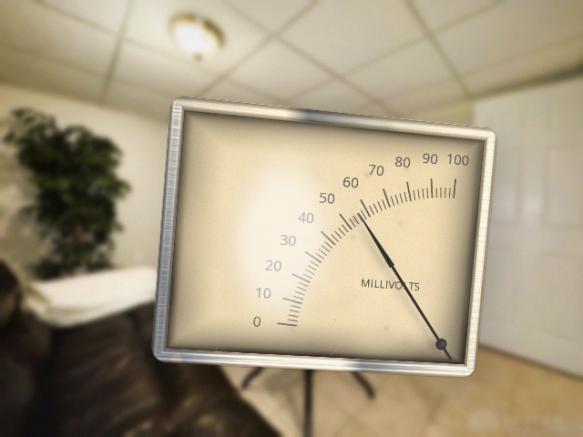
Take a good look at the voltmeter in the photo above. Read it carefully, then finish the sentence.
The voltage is 56 mV
